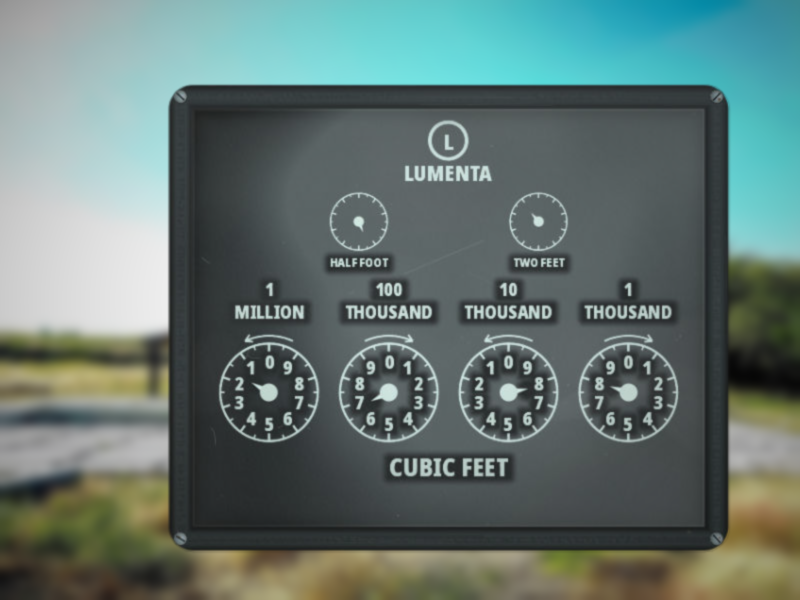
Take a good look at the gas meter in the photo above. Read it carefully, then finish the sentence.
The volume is 167800 ft³
